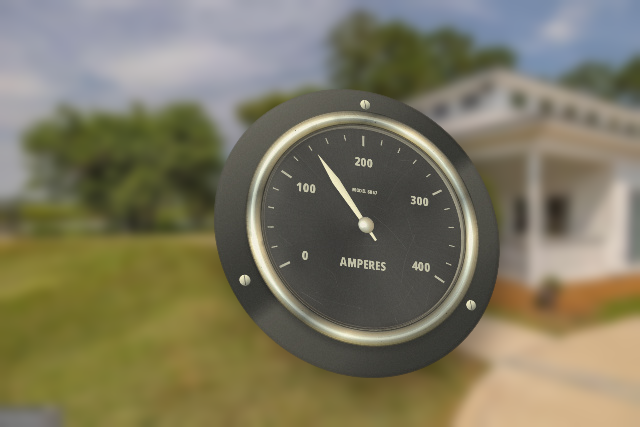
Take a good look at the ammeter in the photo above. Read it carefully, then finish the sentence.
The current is 140 A
